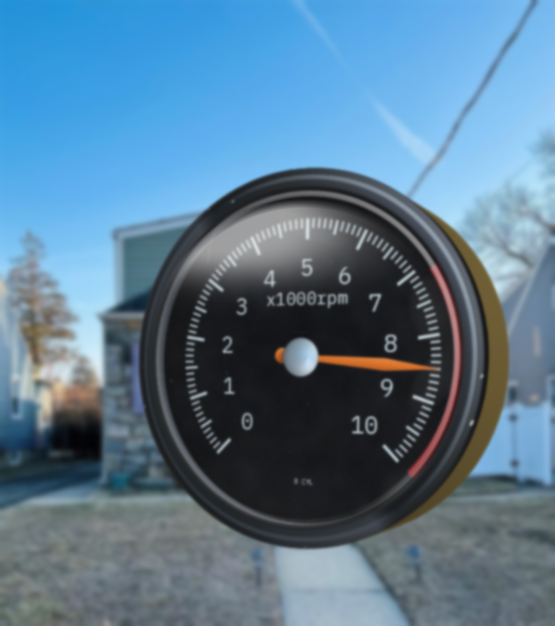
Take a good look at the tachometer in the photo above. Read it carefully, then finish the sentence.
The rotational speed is 8500 rpm
